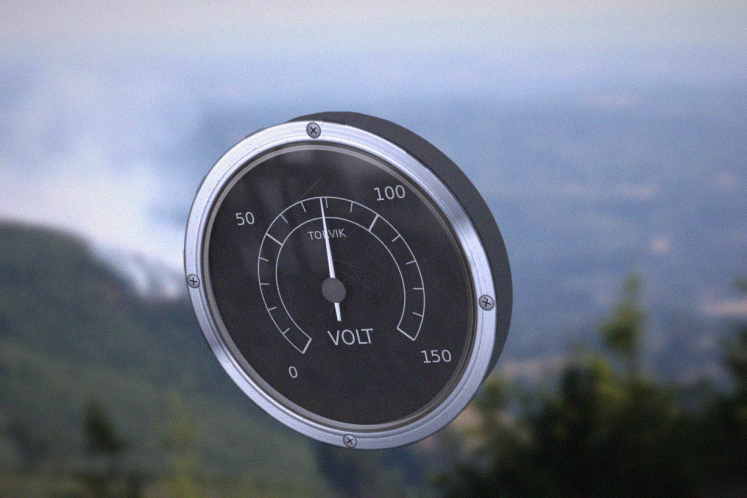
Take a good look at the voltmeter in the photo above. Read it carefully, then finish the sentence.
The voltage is 80 V
